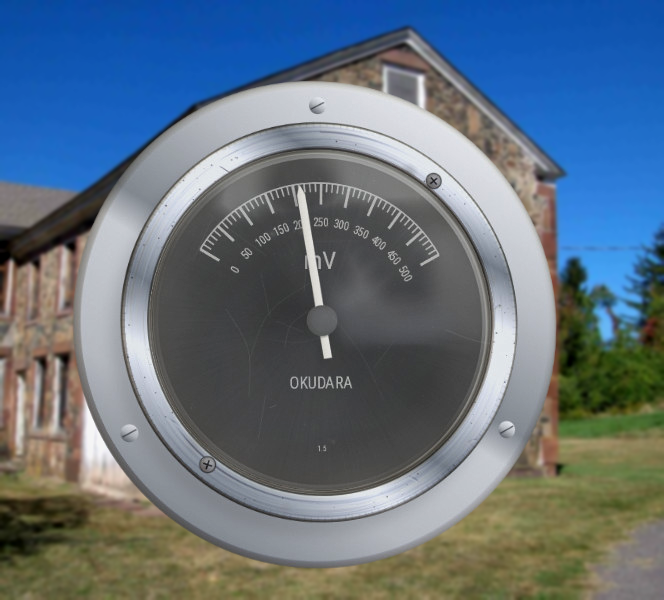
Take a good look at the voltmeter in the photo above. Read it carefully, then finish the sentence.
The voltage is 210 mV
